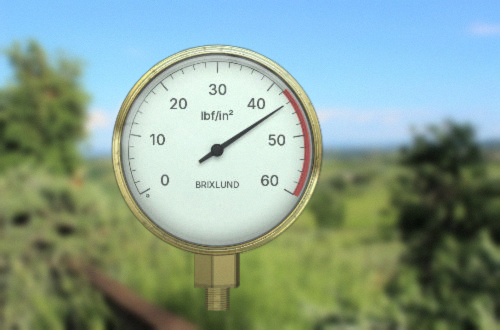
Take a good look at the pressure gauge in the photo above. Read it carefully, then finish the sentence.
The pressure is 44 psi
